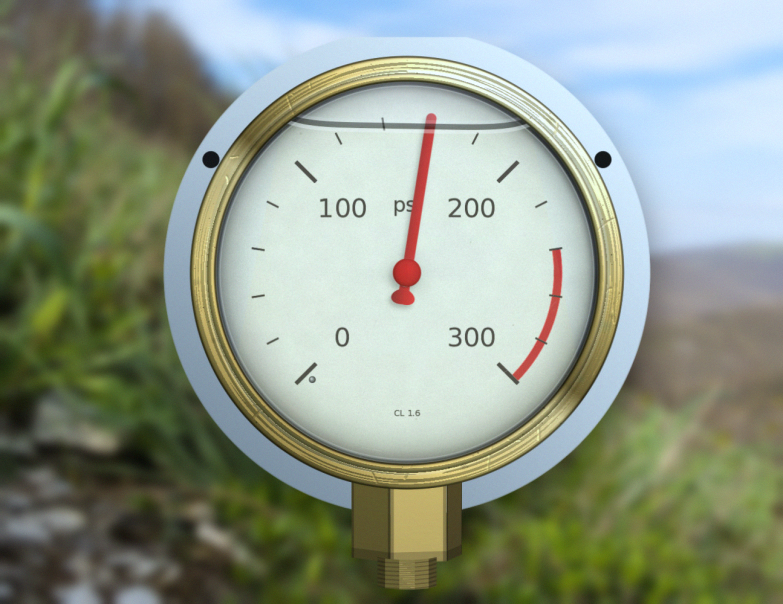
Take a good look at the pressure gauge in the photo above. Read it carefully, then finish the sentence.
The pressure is 160 psi
